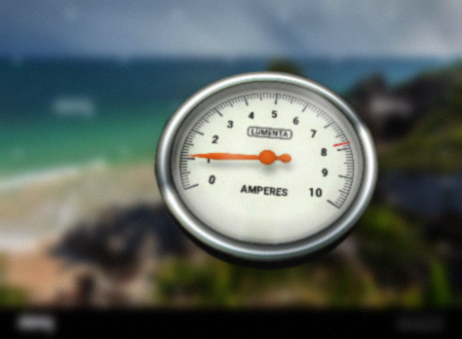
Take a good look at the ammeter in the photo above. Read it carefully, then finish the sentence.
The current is 1 A
